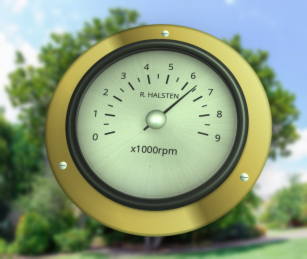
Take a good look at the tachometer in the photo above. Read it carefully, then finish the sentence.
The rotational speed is 6500 rpm
